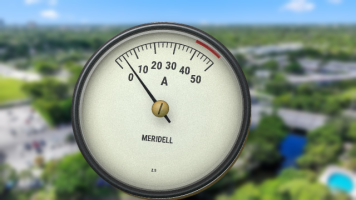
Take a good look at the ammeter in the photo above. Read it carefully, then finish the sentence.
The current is 4 A
